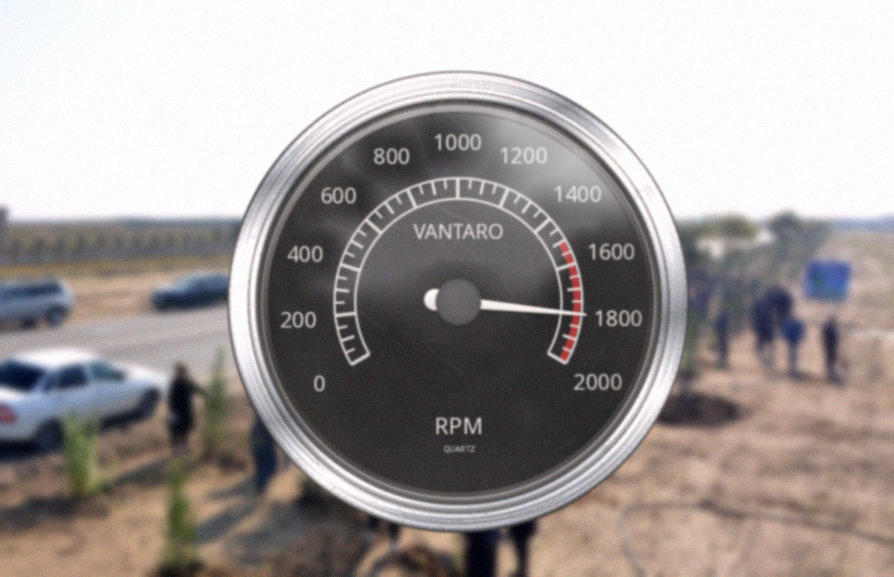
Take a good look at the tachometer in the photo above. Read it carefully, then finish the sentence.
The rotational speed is 1800 rpm
